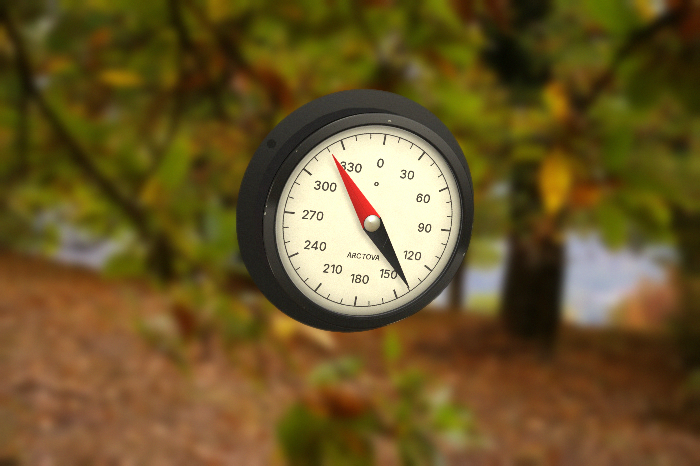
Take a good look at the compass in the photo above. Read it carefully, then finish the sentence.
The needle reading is 320 °
